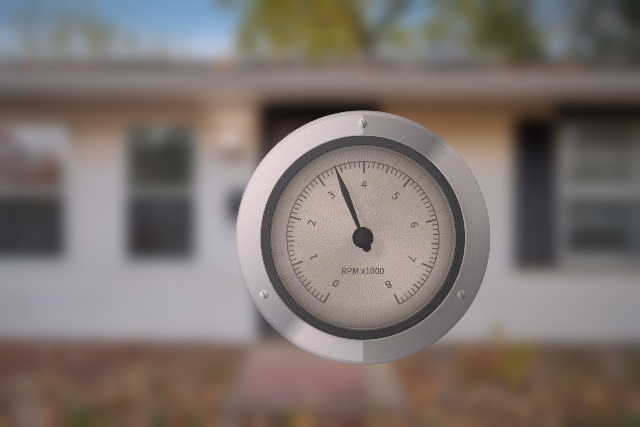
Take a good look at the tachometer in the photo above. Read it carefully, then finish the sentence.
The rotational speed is 3400 rpm
